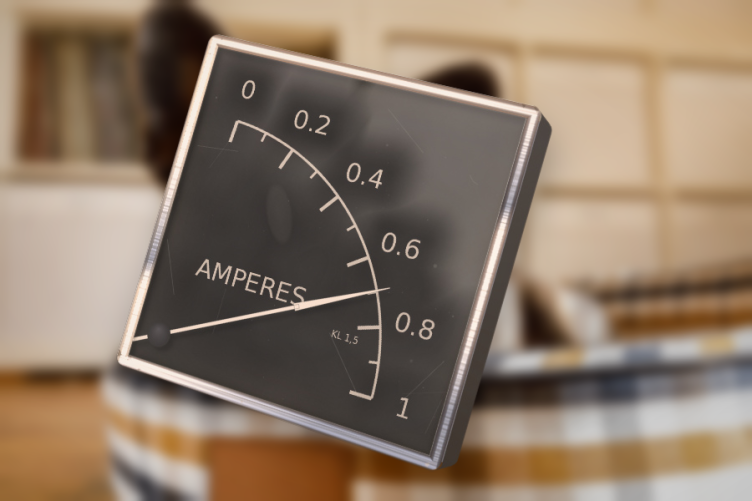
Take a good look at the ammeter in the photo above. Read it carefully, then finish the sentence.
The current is 0.7 A
